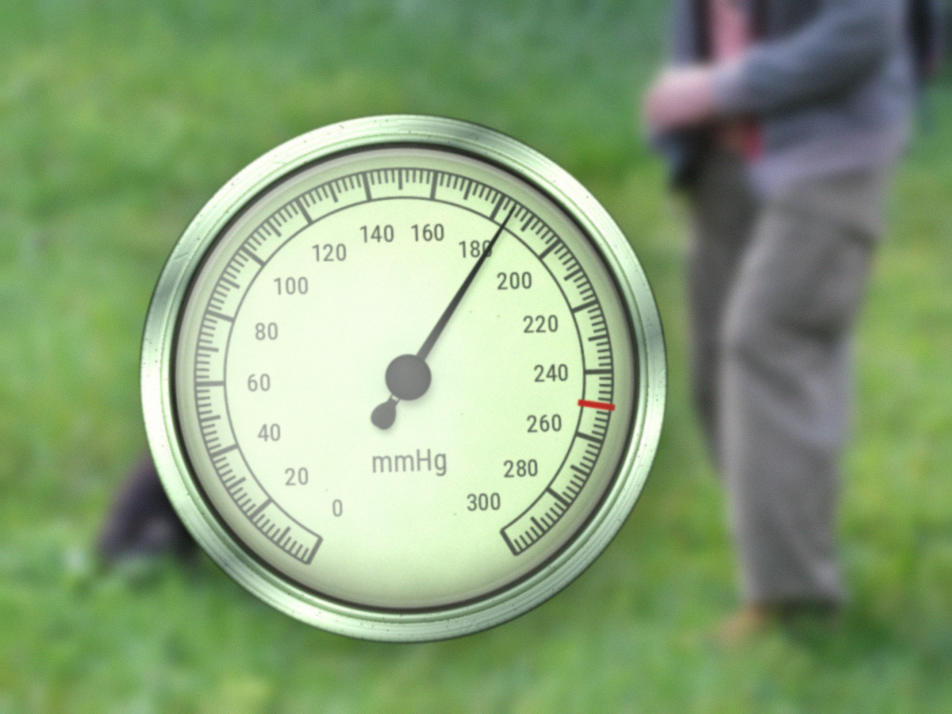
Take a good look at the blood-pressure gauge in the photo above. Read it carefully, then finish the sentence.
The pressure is 184 mmHg
